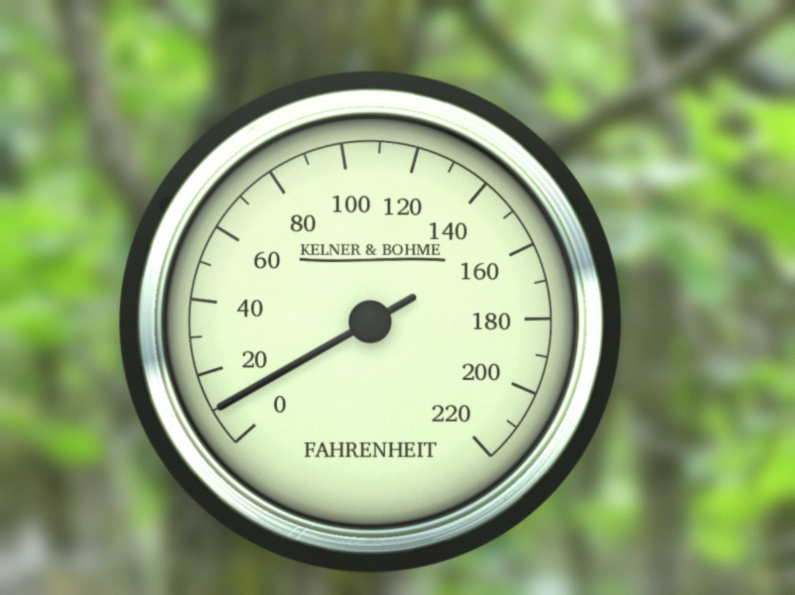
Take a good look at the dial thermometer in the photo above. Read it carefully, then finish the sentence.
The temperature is 10 °F
